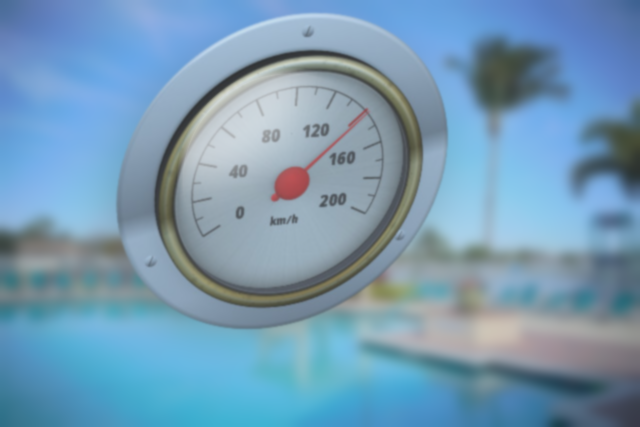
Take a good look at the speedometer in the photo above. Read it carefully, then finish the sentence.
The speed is 140 km/h
